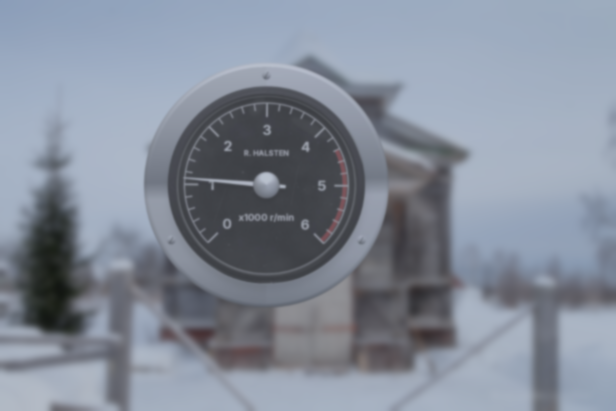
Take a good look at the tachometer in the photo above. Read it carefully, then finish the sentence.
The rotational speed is 1100 rpm
